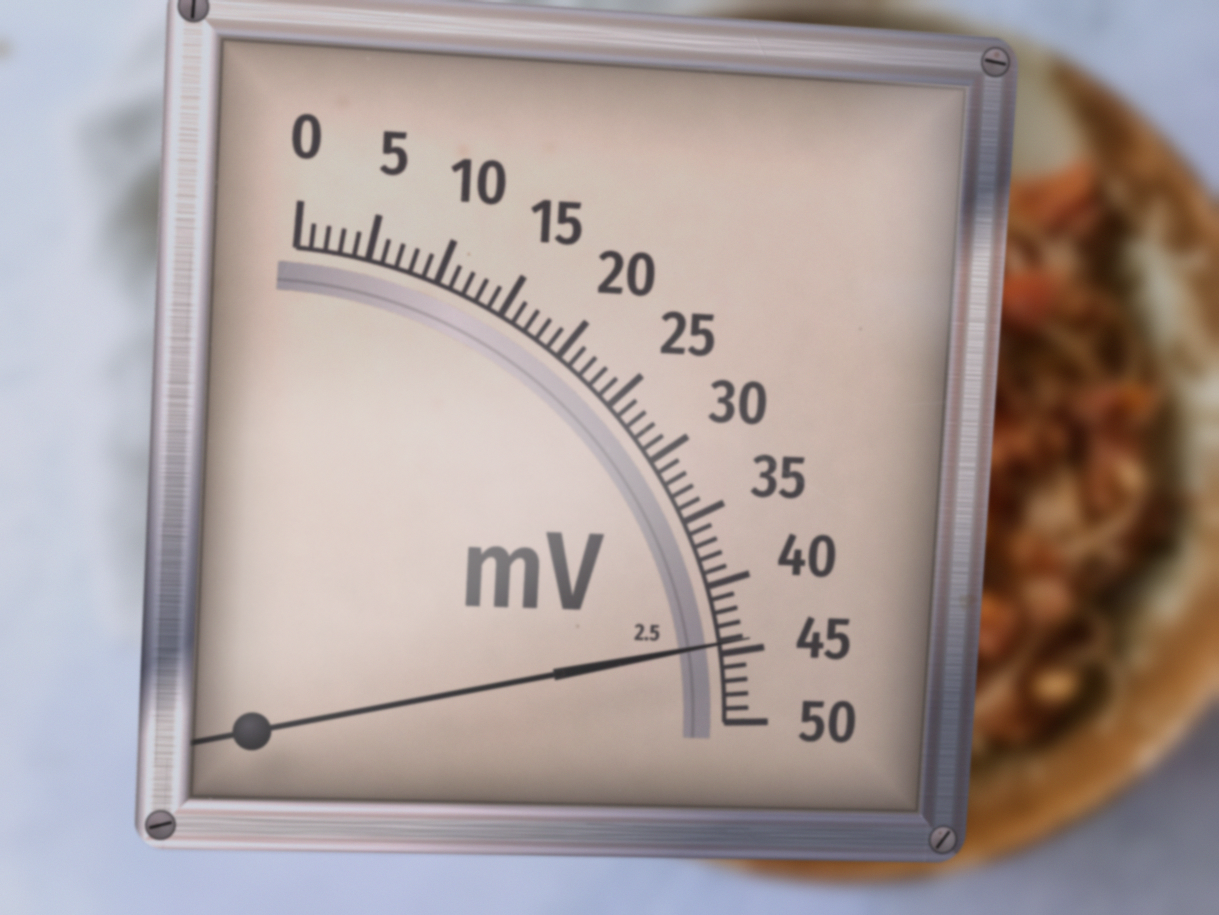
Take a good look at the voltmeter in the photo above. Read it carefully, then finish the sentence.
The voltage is 44 mV
